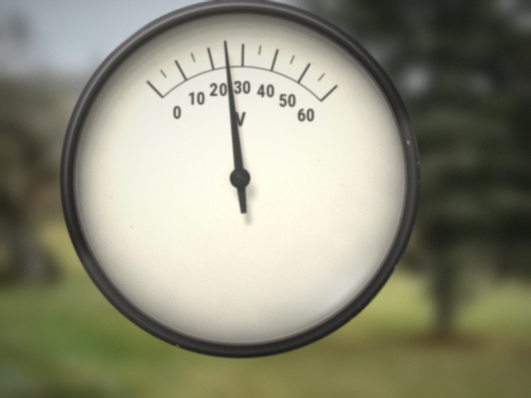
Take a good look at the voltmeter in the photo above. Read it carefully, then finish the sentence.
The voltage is 25 V
